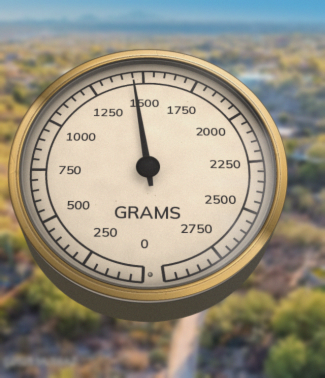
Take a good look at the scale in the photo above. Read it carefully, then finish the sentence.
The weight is 1450 g
